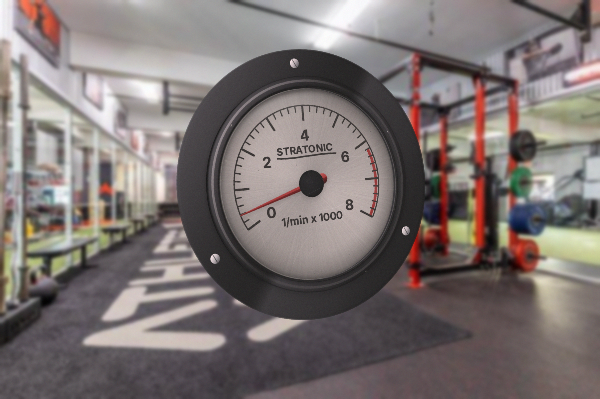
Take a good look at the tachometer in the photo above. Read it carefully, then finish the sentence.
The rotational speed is 400 rpm
